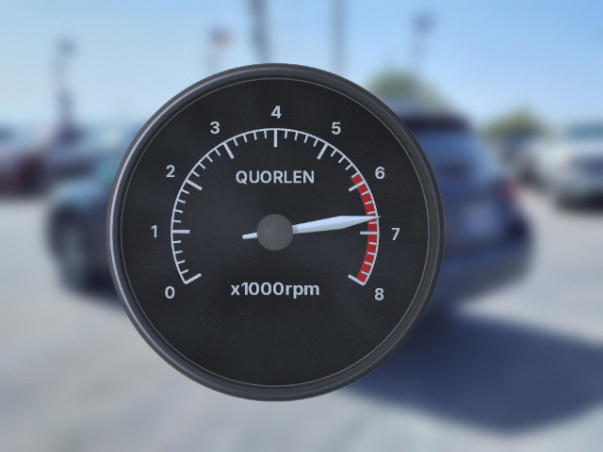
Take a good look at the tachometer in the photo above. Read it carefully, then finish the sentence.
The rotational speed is 6700 rpm
